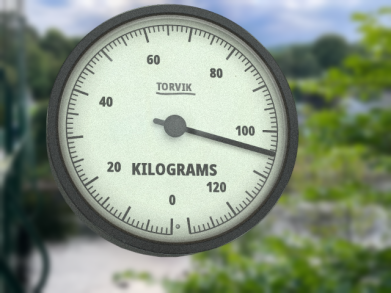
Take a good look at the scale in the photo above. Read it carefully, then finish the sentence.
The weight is 105 kg
